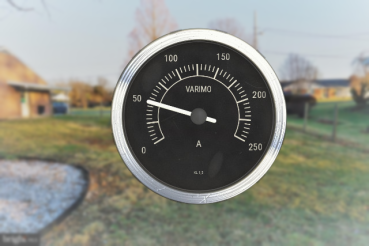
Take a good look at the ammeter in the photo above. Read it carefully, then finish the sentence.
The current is 50 A
